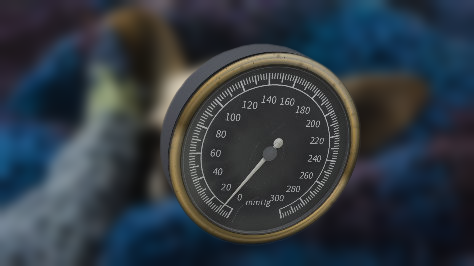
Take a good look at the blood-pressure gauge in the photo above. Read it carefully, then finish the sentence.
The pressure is 10 mmHg
